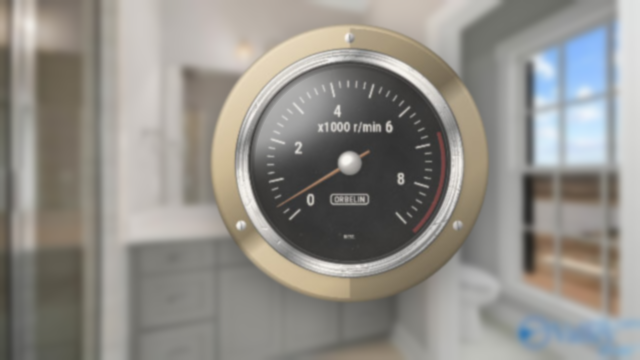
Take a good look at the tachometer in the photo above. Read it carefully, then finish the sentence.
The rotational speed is 400 rpm
